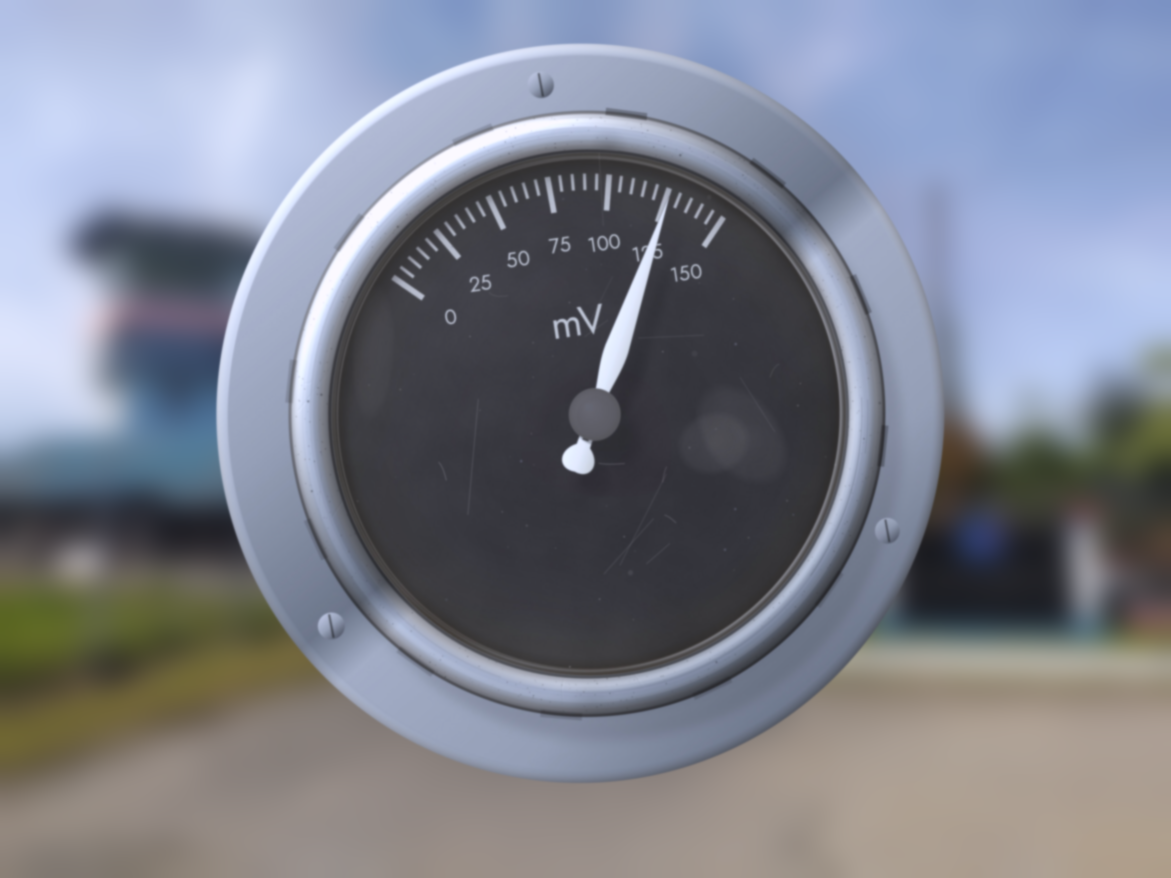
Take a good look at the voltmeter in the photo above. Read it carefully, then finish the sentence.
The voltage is 125 mV
